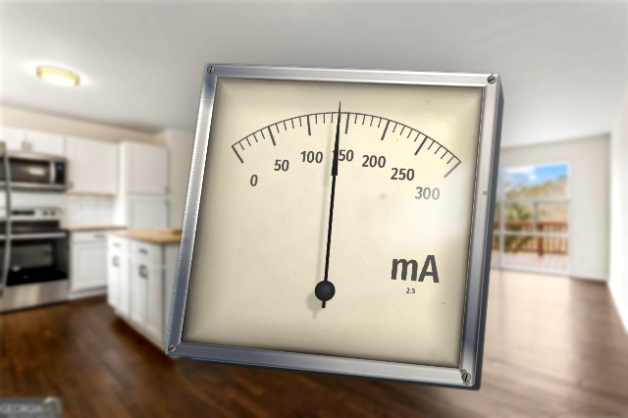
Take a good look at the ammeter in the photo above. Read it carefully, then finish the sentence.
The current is 140 mA
